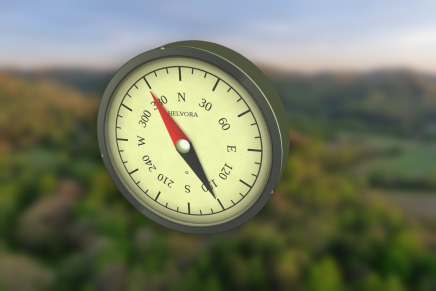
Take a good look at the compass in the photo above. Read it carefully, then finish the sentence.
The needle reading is 330 °
